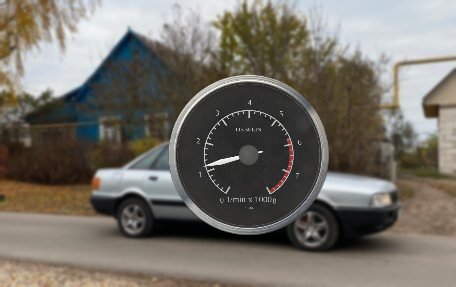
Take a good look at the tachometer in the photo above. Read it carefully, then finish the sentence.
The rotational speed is 1200 rpm
